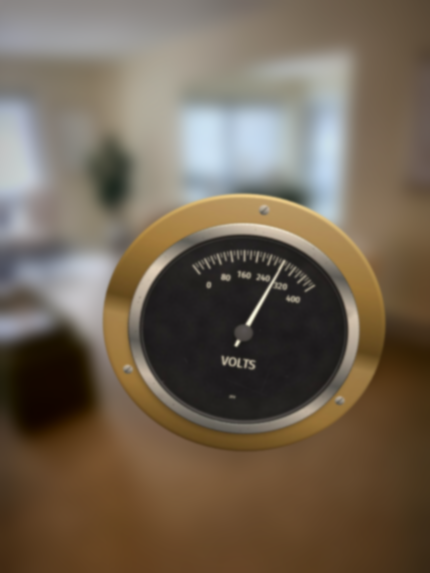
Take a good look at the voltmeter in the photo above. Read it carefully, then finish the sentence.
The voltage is 280 V
